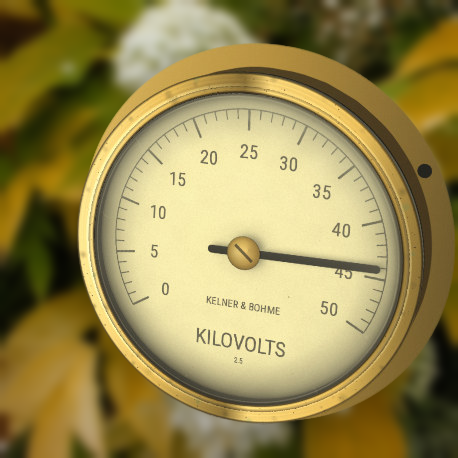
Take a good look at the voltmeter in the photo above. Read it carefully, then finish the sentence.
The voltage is 44 kV
